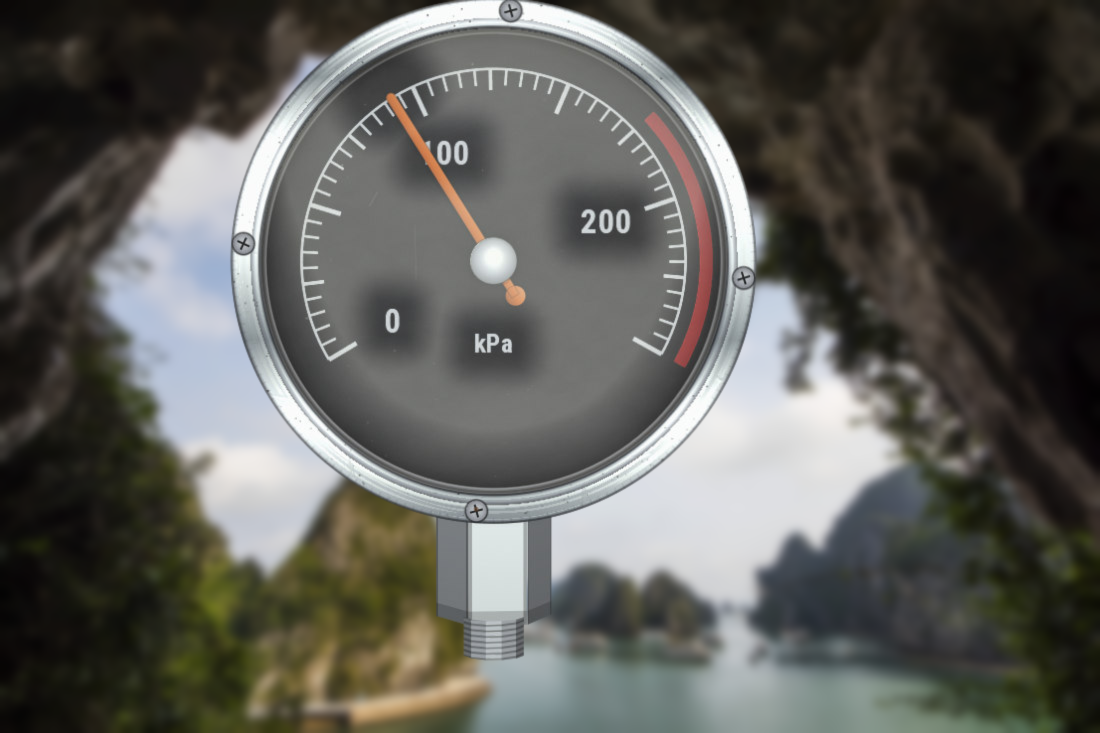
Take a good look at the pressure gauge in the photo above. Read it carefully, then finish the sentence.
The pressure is 92.5 kPa
